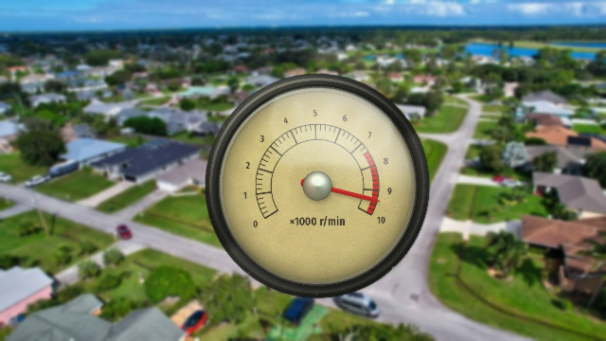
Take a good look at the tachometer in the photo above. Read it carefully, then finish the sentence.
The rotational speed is 9400 rpm
